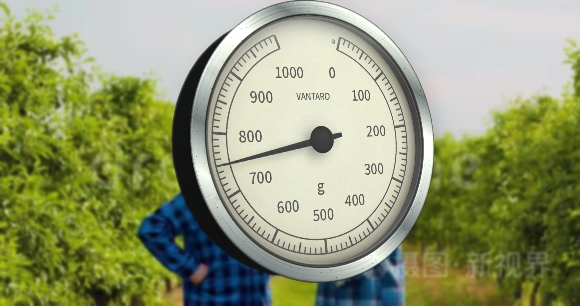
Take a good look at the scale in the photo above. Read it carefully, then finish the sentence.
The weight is 750 g
